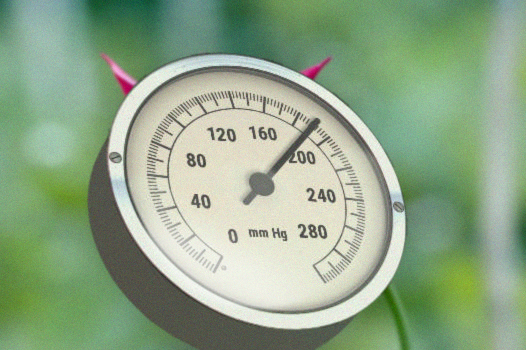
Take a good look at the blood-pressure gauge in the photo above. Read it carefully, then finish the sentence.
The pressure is 190 mmHg
